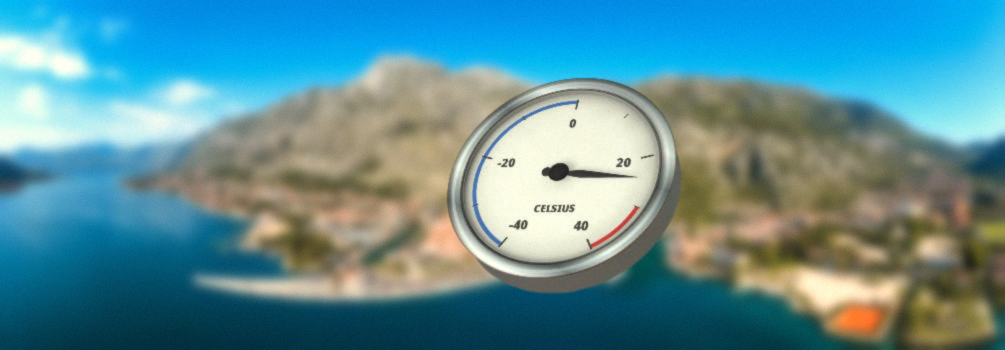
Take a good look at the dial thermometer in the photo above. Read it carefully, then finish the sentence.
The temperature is 25 °C
